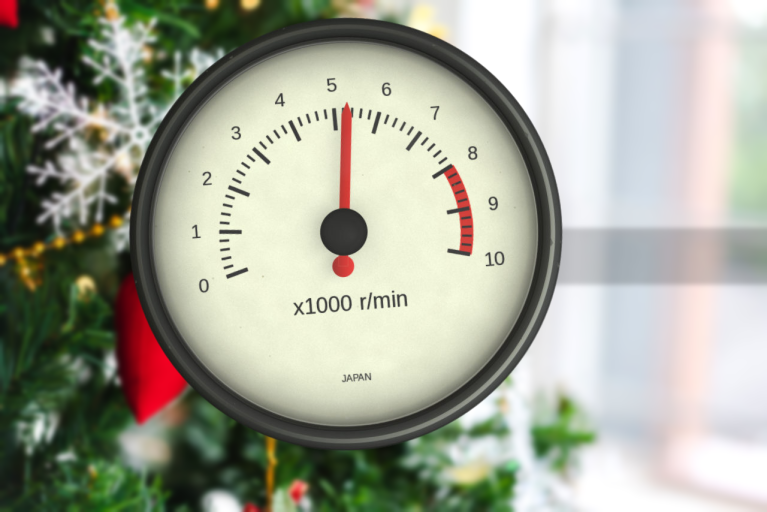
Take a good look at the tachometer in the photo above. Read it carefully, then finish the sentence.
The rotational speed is 5300 rpm
